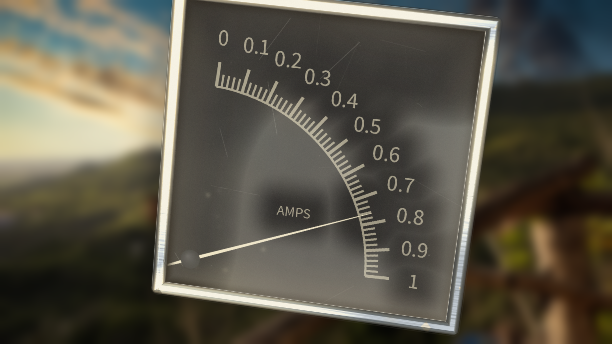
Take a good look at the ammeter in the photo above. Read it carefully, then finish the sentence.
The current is 0.76 A
